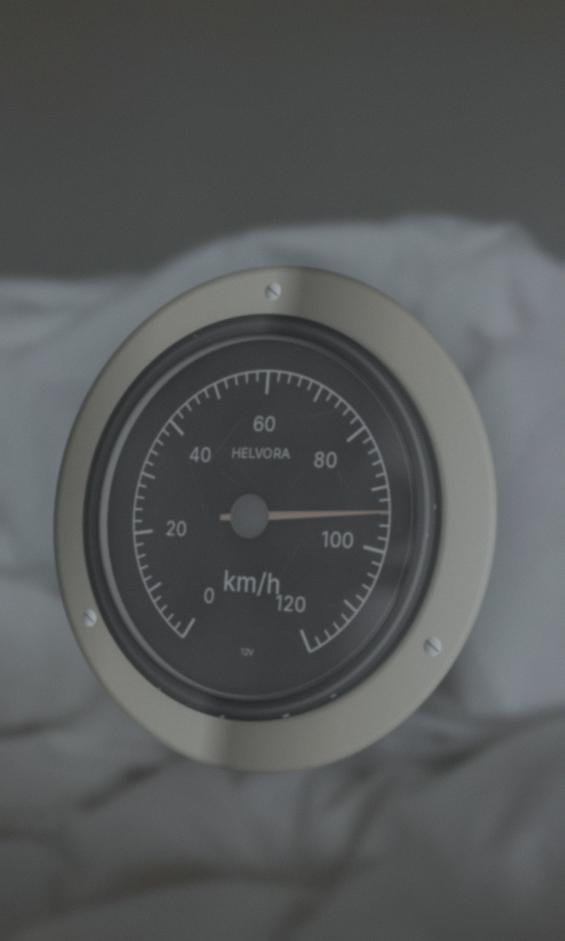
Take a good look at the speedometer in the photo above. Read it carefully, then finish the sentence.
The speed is 94 km/h
